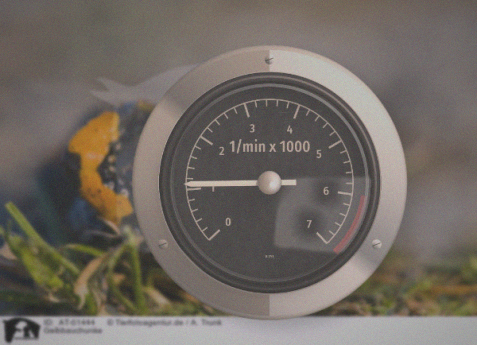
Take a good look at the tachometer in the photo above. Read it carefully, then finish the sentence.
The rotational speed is 1100 rpm
